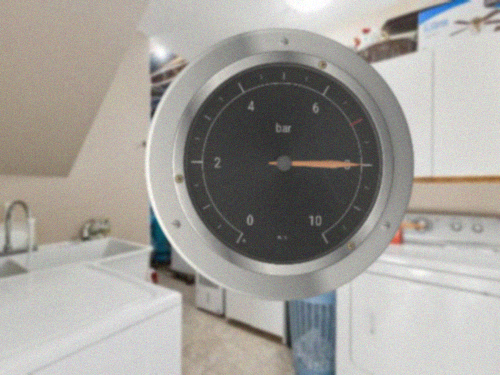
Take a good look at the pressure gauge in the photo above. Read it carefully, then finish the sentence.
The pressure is 8 bar
